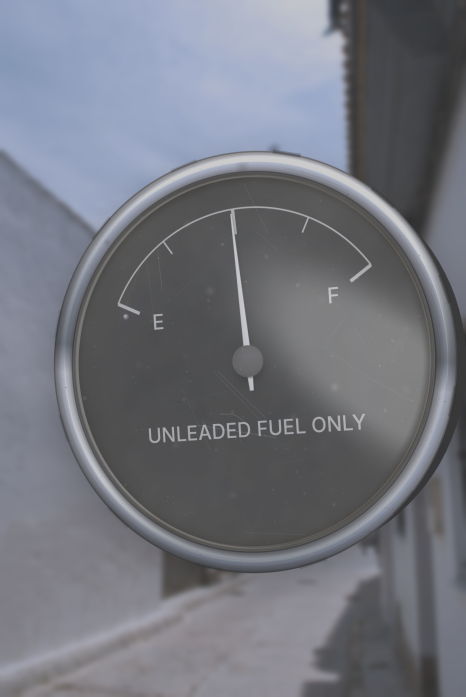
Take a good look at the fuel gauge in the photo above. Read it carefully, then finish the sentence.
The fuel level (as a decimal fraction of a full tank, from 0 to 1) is 0.5
